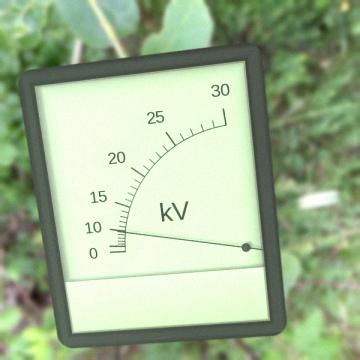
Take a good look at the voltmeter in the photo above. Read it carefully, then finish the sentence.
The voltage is 10 kV
